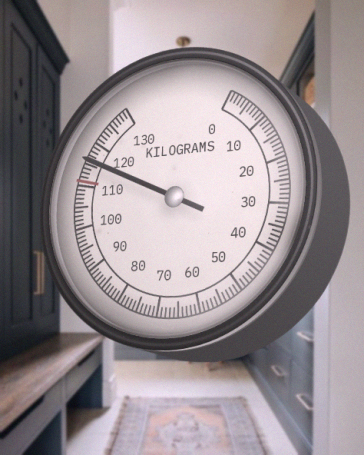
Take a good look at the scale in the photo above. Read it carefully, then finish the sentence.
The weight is 116 kg
